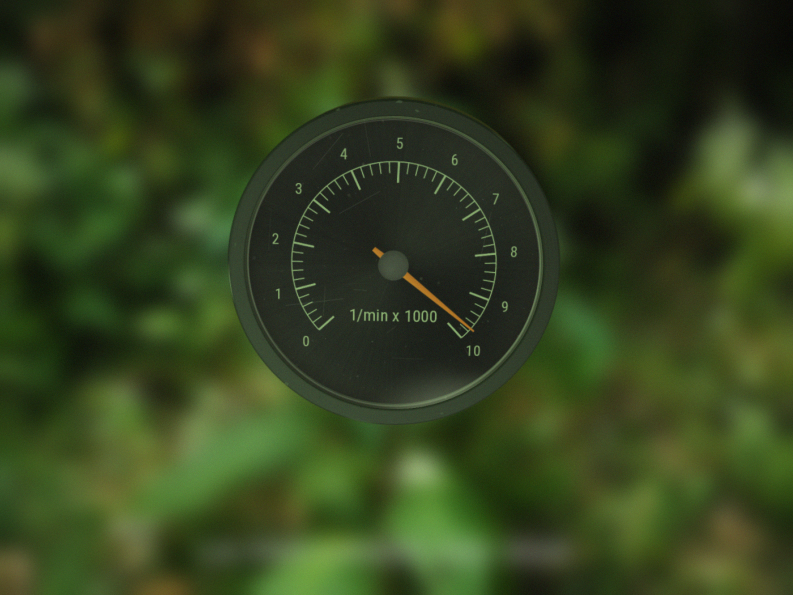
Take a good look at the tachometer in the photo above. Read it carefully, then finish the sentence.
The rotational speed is 9700 rpm
